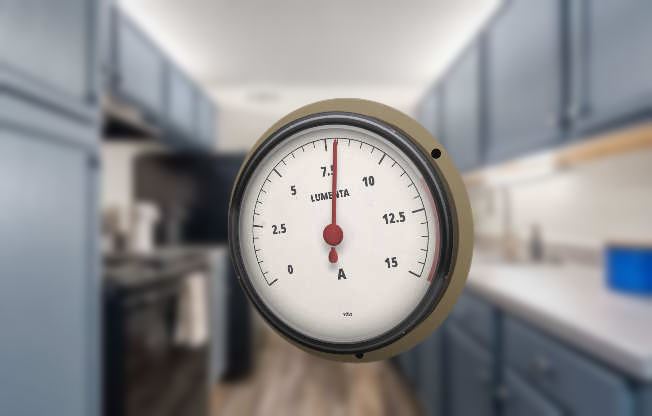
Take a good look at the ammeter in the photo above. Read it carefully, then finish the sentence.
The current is 8 A
